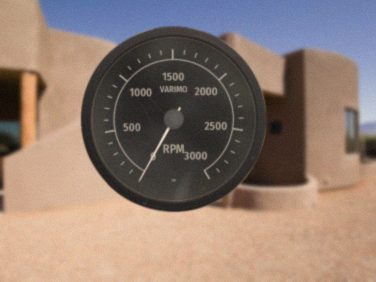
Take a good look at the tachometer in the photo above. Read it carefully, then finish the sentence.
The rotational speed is 0 rpm
